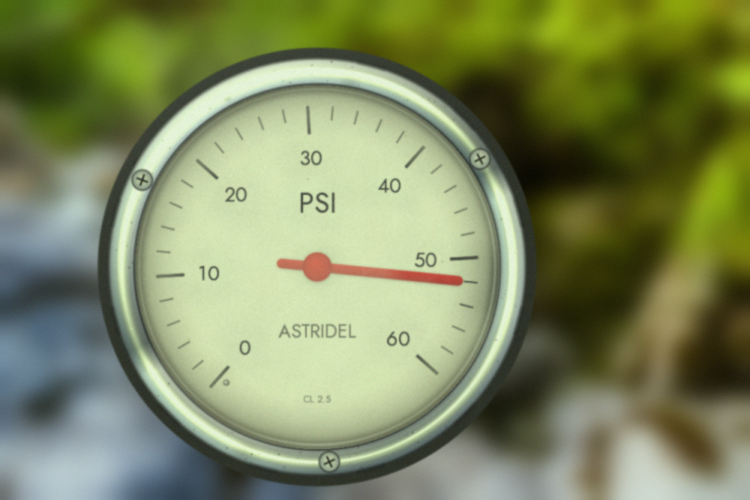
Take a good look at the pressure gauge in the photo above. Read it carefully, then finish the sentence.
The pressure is 52 psi
